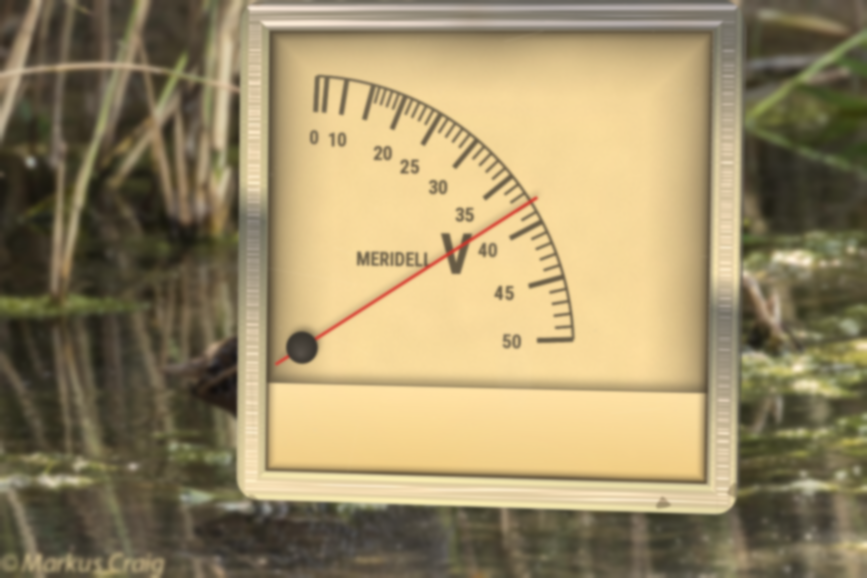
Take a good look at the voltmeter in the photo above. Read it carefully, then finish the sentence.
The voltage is 38 V
